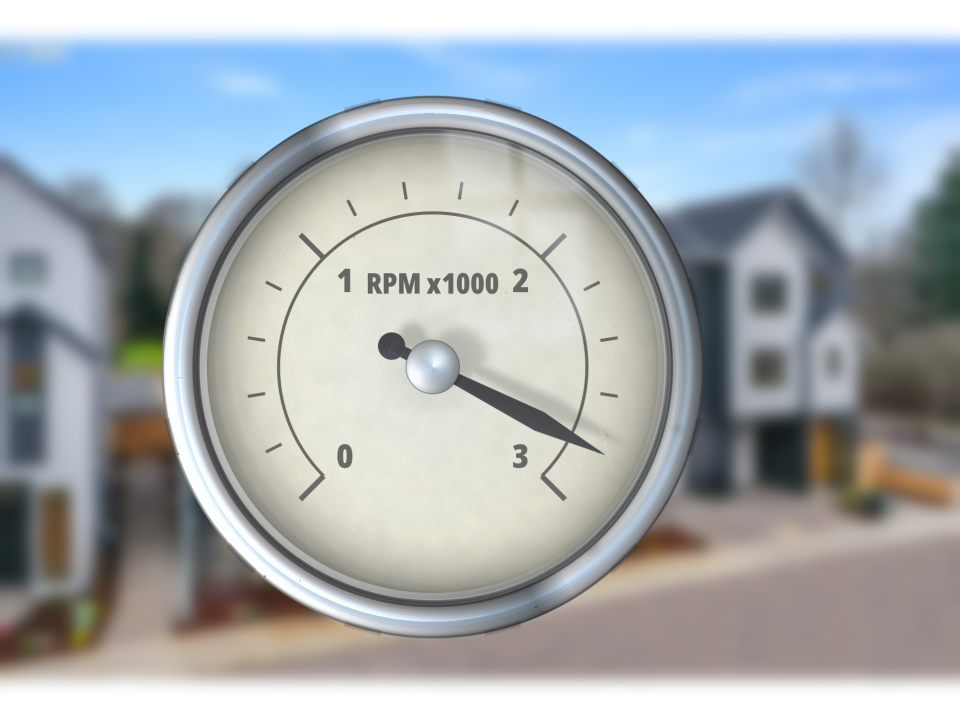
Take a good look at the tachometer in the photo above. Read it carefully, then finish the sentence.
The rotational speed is 2800 rpm
